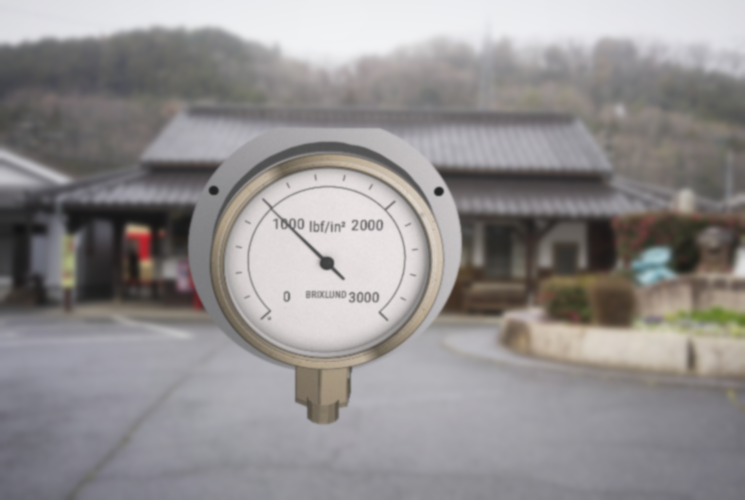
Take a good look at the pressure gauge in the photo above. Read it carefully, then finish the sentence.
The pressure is 1000 psi
